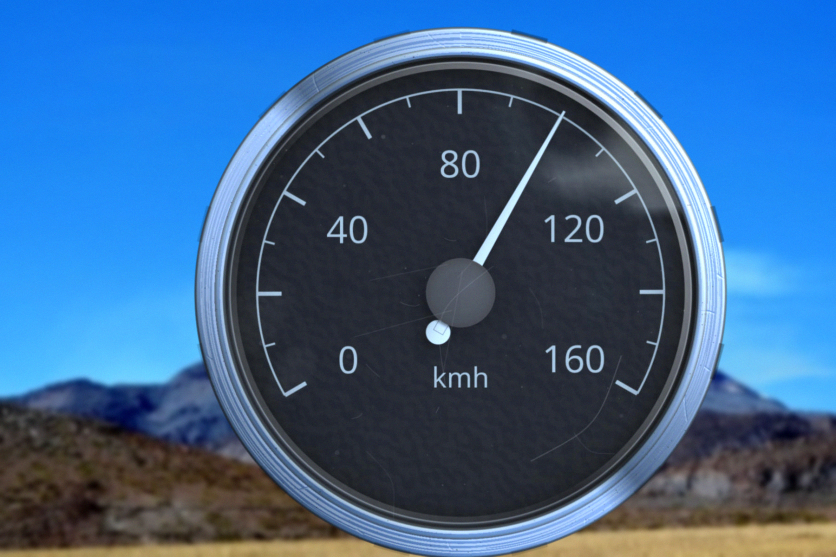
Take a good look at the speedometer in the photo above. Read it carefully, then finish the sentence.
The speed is 100 km/h
